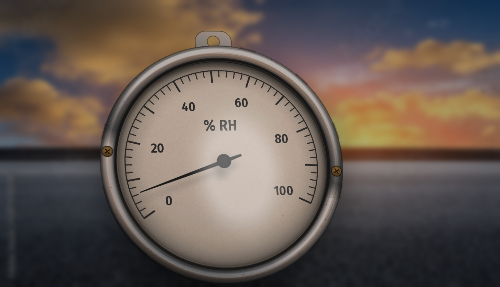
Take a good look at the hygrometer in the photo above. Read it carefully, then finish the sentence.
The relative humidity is 6 %
